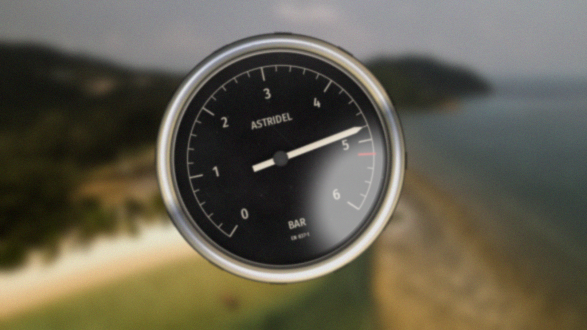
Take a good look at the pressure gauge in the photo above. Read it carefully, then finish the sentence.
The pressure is 4.8 bar
